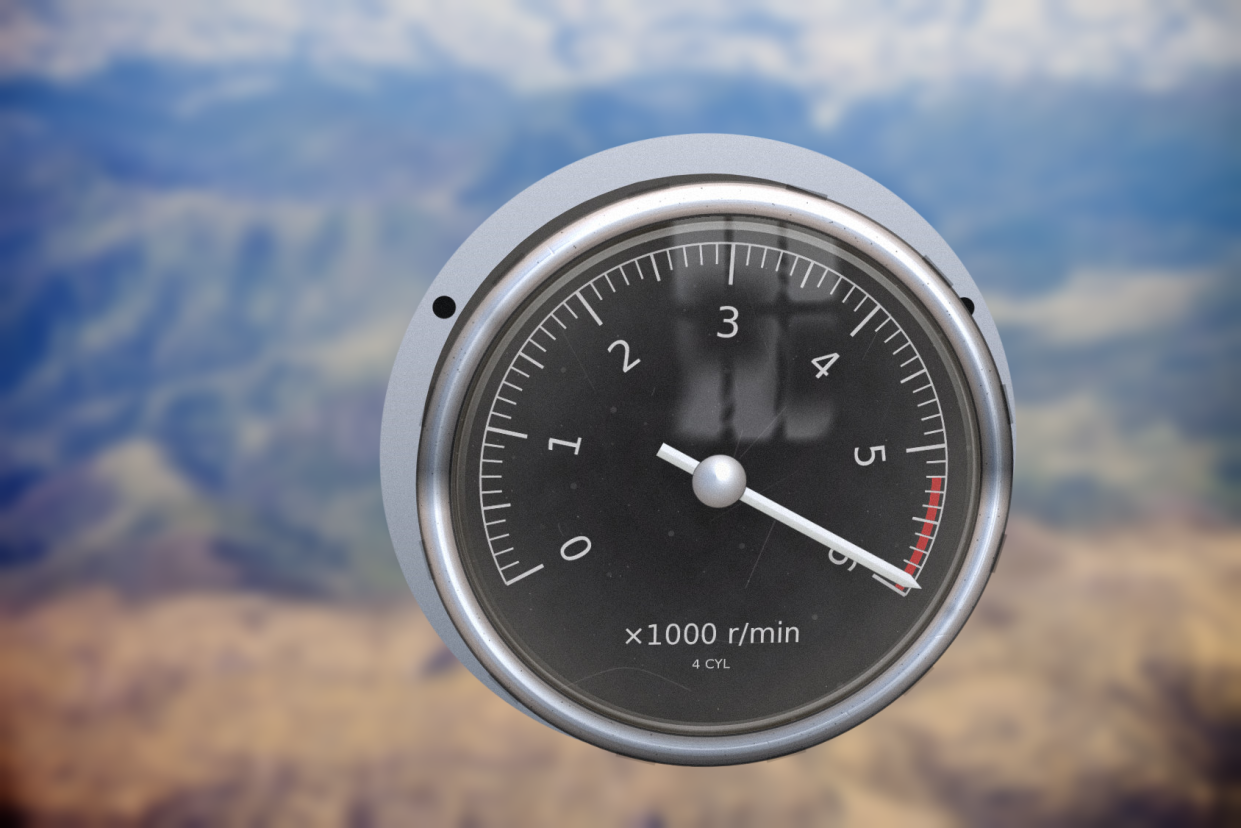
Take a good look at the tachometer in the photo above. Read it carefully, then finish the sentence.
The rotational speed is 5900 rpm
